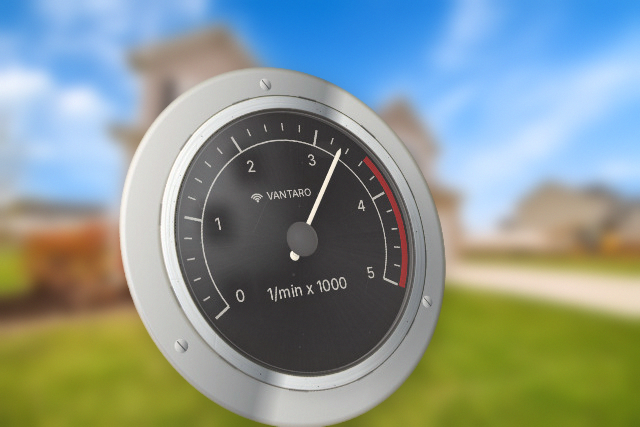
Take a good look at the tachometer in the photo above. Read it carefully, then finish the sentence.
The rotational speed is 3300 rpm
